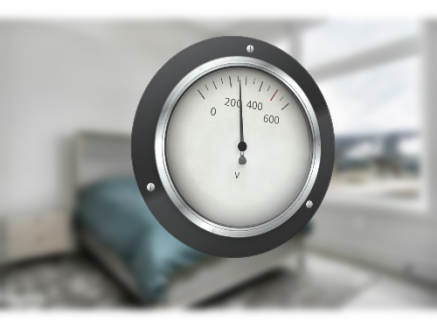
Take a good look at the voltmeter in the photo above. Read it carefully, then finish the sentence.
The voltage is 250 V
